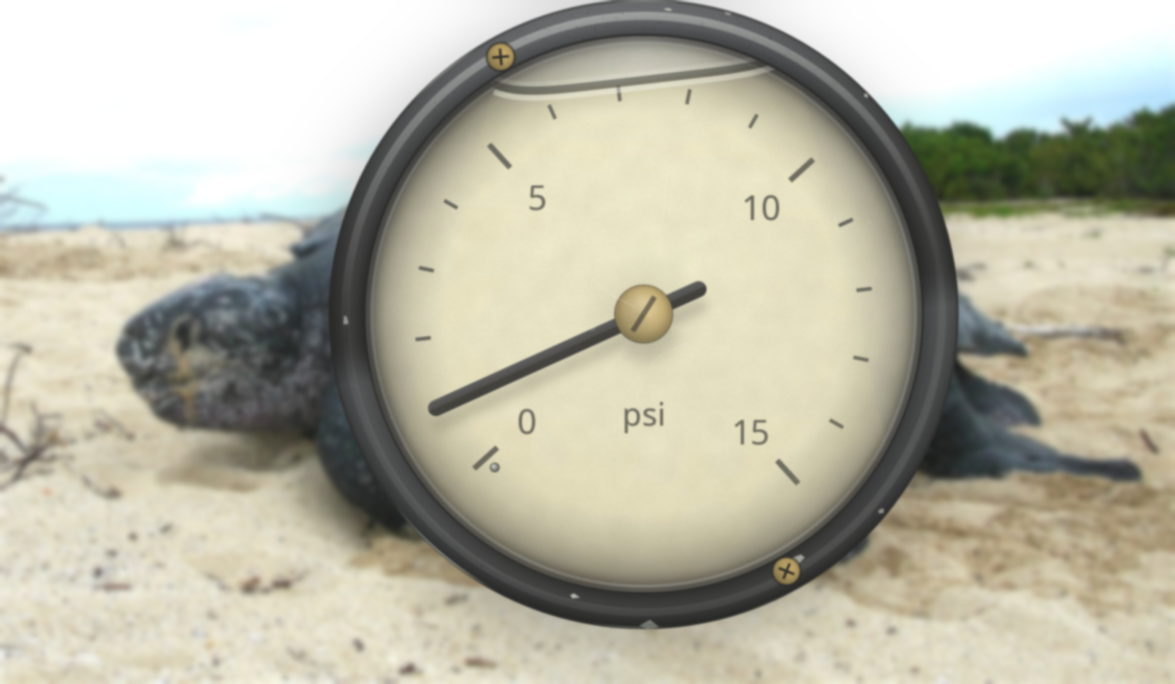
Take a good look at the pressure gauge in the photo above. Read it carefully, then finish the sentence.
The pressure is 1 psi
